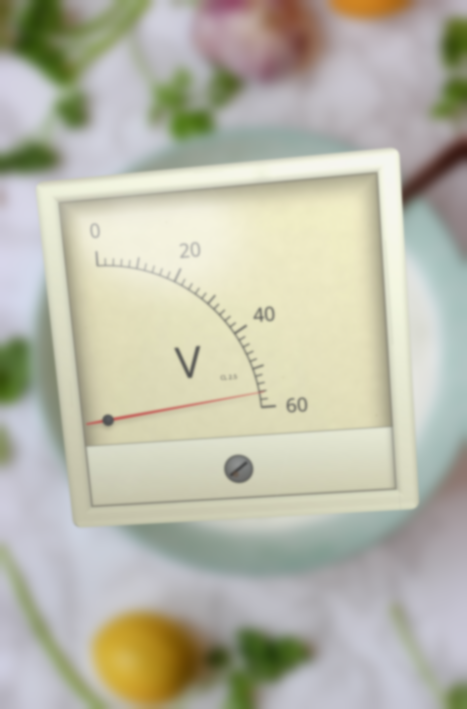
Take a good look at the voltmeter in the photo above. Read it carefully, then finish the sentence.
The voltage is 56 V
